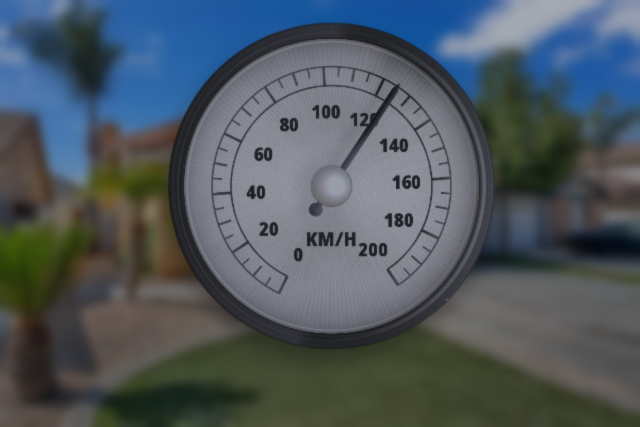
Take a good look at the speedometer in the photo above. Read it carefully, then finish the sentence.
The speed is 125 km/h
